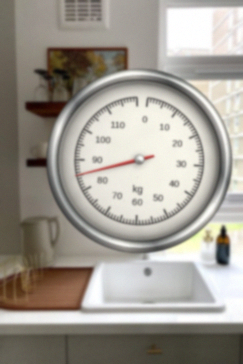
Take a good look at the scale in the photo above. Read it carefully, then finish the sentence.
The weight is 85 kg
